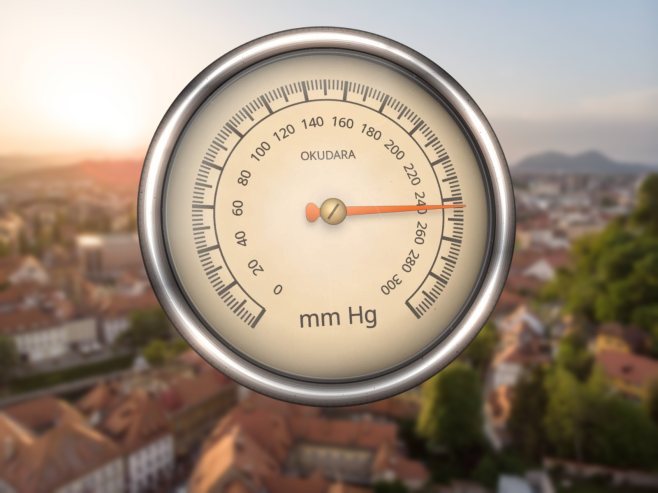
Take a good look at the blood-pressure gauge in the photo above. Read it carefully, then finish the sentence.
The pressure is 244 mmHg
